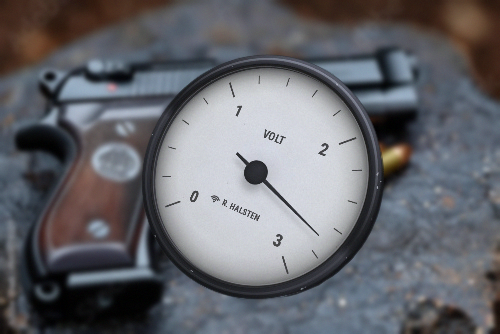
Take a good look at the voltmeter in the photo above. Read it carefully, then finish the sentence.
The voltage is 2.7 V
